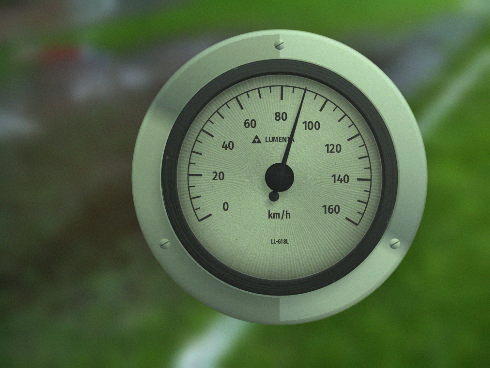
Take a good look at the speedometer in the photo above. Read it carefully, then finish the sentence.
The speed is 90 km/h
